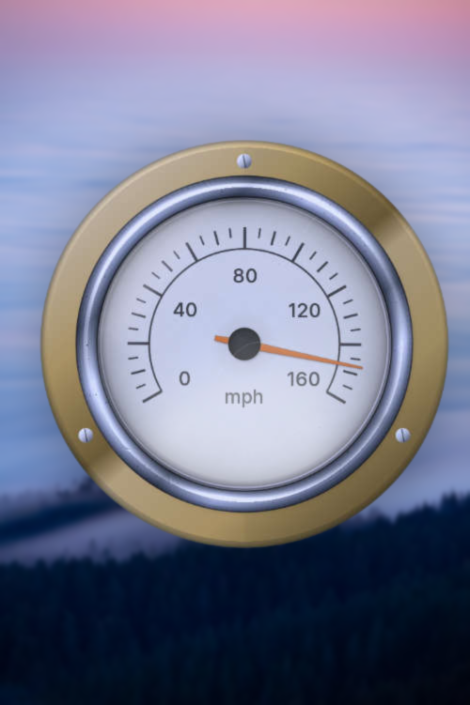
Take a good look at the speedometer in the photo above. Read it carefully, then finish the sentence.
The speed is 147.5 mph
